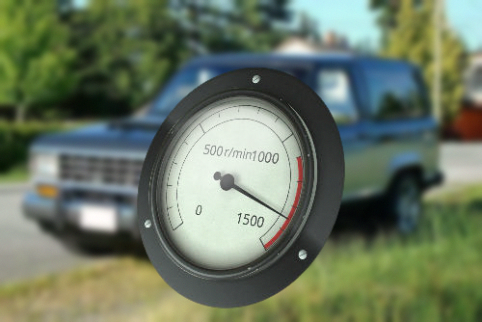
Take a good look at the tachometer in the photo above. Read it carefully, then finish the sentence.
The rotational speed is 1350 rpm
